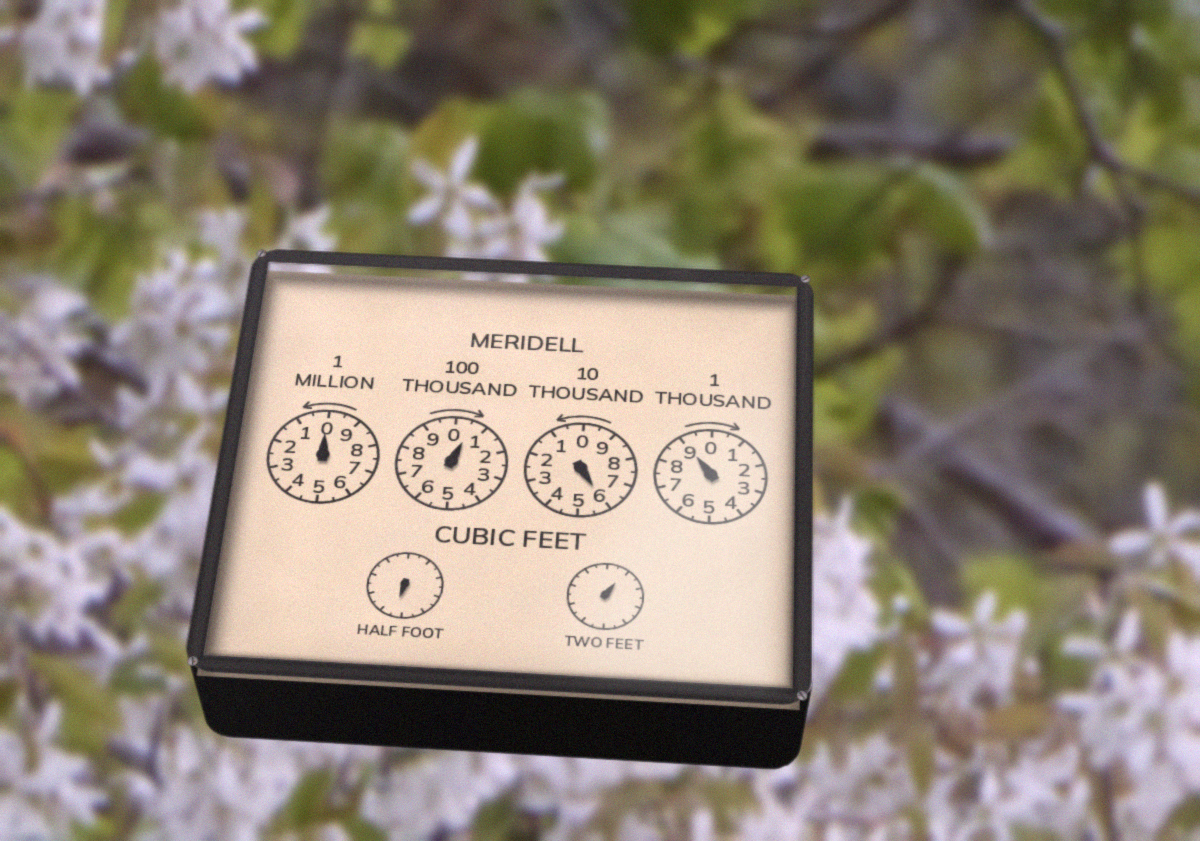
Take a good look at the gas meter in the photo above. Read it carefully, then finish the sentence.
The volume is 5900 ft³
